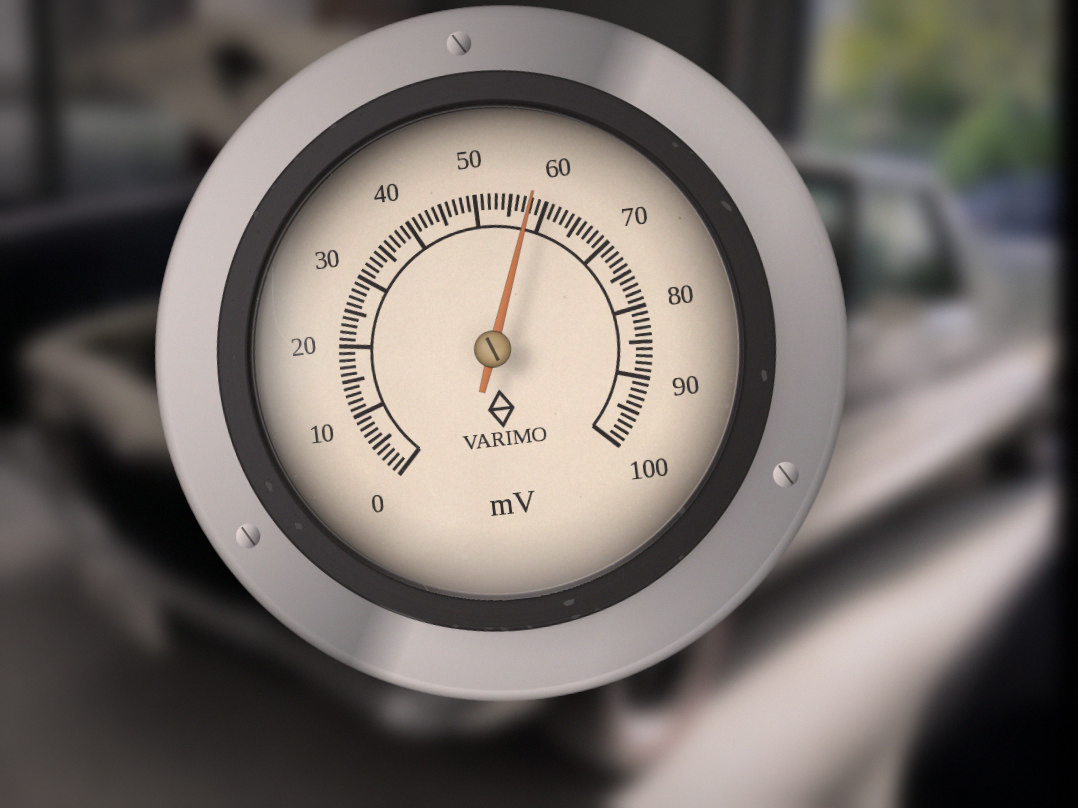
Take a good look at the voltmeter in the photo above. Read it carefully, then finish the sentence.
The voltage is 58 mV
